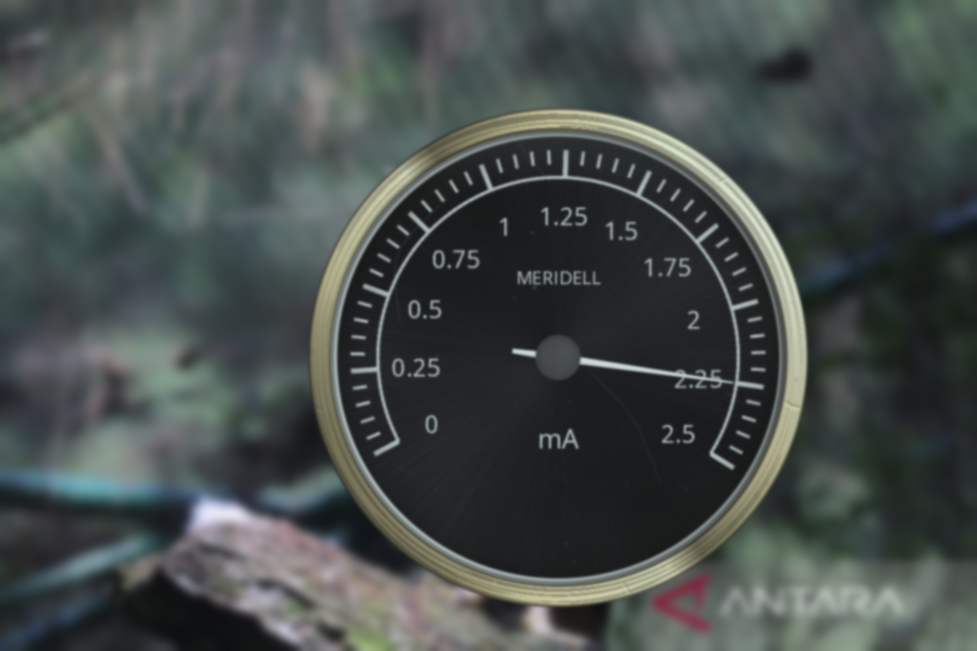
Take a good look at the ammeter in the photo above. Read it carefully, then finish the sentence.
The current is 2.25 mA
